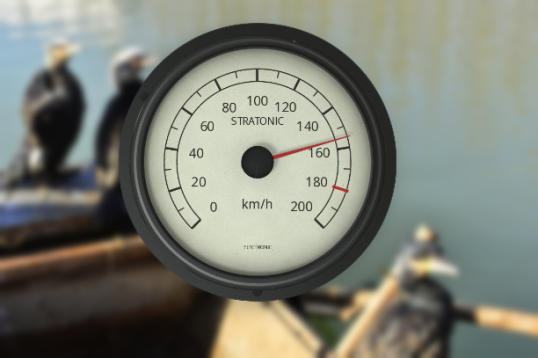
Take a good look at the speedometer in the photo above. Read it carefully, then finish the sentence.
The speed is 155 km/h
